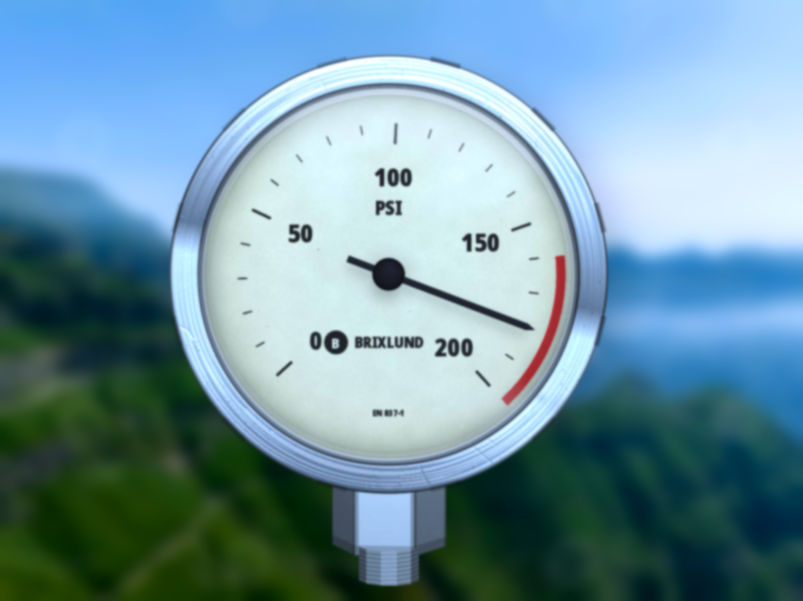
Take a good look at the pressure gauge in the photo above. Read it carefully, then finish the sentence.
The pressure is 180 psi
